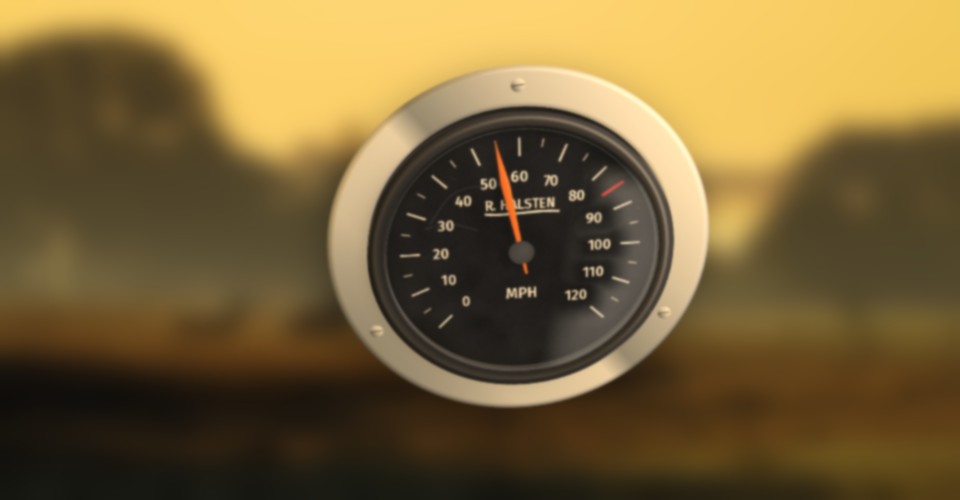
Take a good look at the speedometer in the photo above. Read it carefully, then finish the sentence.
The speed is 55 mph
